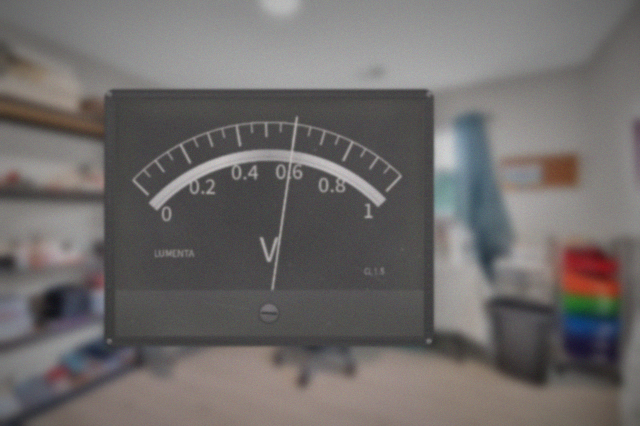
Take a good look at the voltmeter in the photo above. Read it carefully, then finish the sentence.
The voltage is 0.6 V
